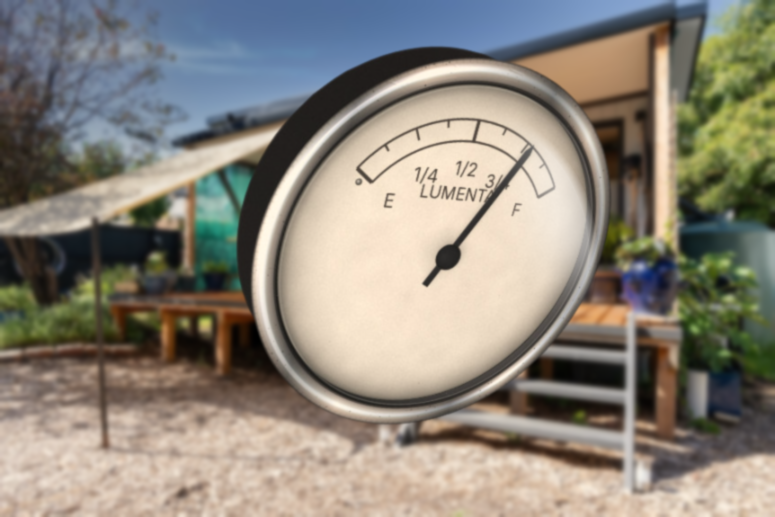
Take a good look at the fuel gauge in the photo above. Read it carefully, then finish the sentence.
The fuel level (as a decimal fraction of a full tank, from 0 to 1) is 0.75
